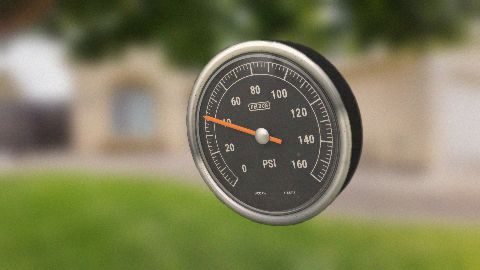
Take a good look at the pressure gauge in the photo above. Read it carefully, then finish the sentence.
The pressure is 40 psi
